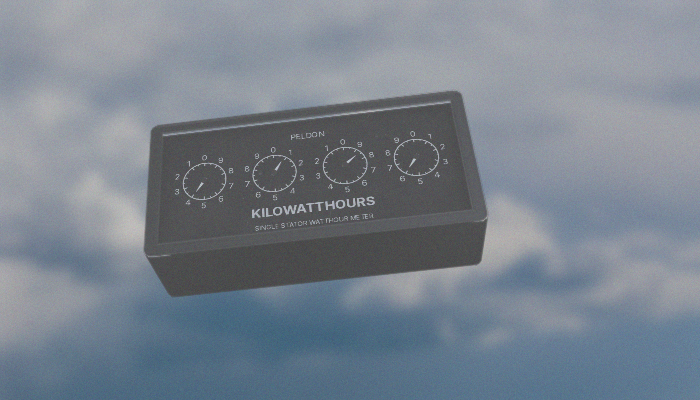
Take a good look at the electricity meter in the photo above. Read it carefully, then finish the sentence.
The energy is 4086 kWh
